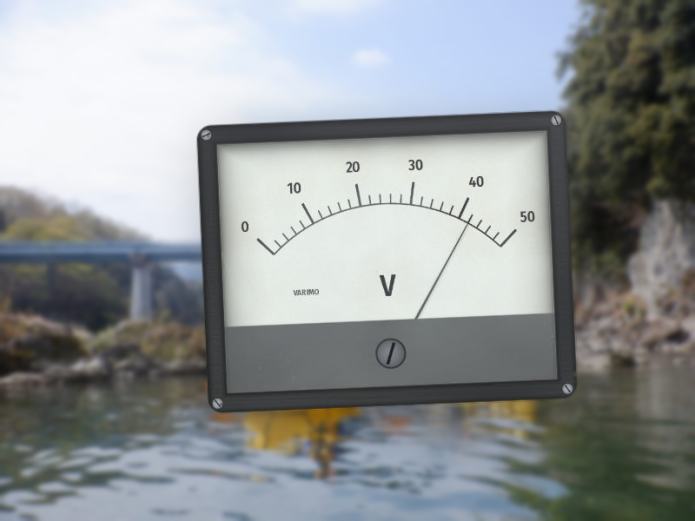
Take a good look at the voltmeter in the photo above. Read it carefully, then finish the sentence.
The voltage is 42 V
